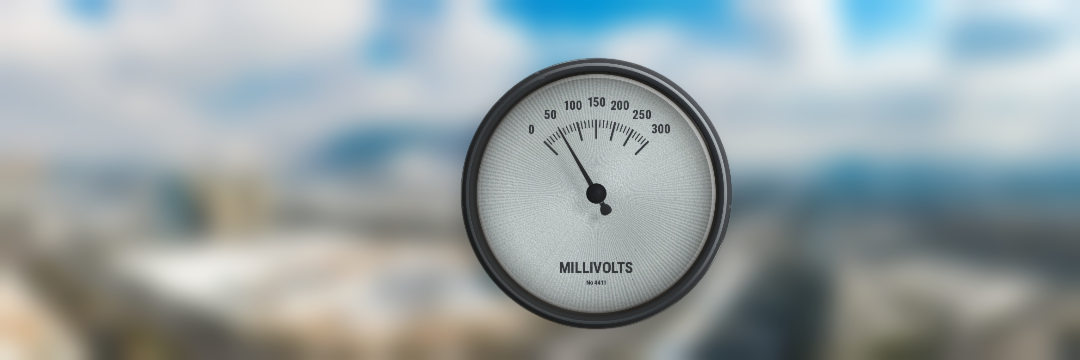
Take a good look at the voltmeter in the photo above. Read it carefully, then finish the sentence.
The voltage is 50 mV
